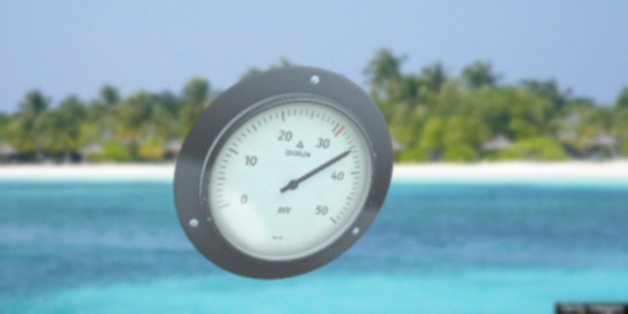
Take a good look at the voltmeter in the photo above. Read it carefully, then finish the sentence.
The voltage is 35 mV
